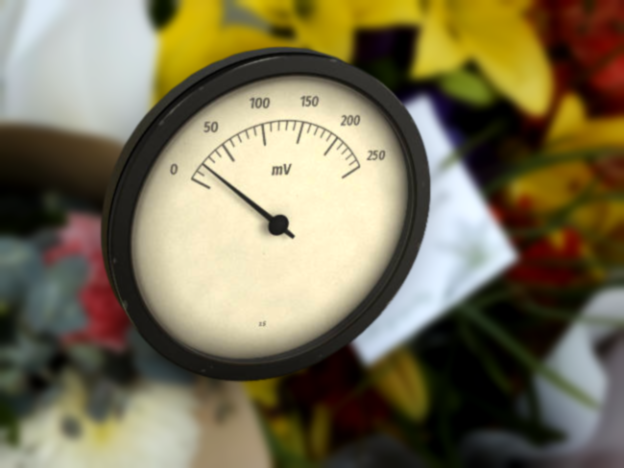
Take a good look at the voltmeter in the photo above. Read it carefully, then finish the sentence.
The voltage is 20 mV
